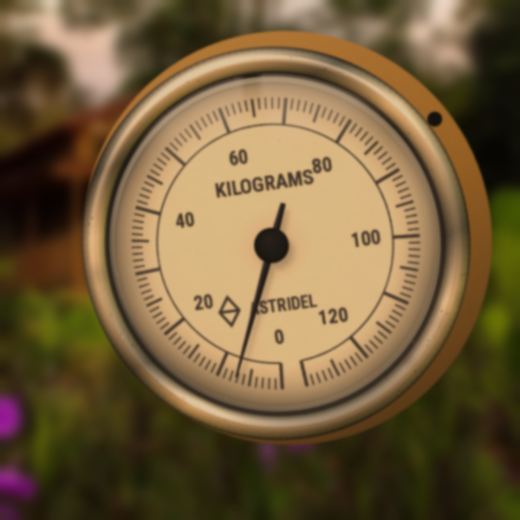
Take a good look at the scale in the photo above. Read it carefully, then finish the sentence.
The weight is 7 kg
